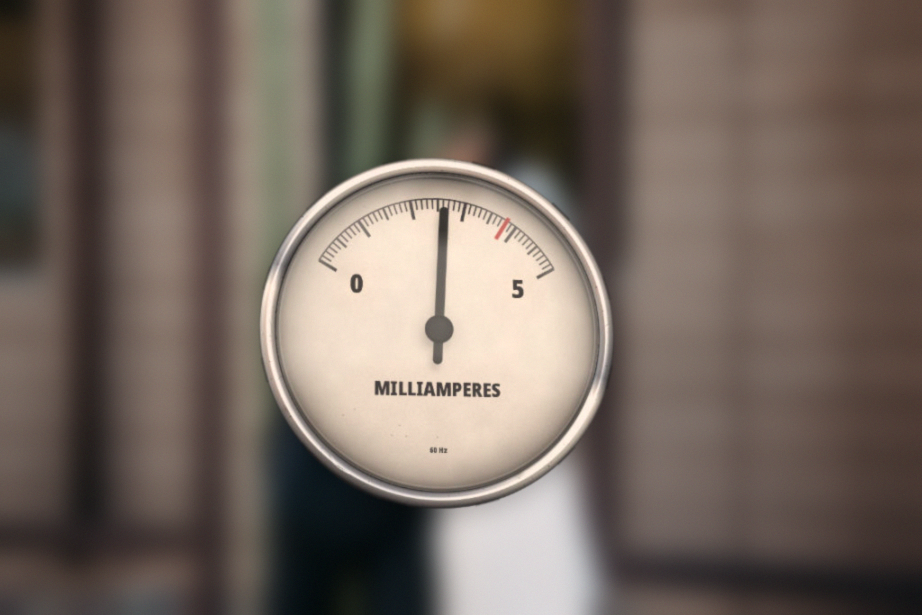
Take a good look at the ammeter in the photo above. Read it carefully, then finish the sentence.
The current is 2.6 mA
